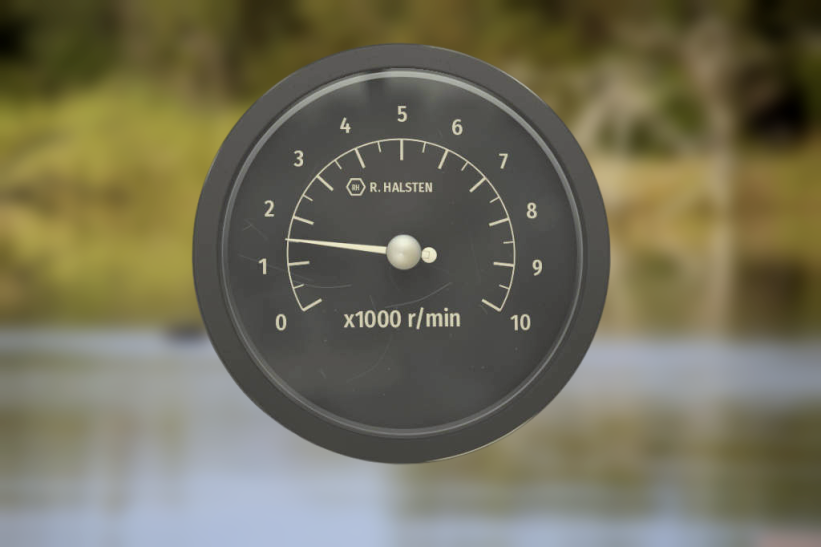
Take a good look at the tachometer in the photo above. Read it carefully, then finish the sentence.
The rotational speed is 1500 rpm
